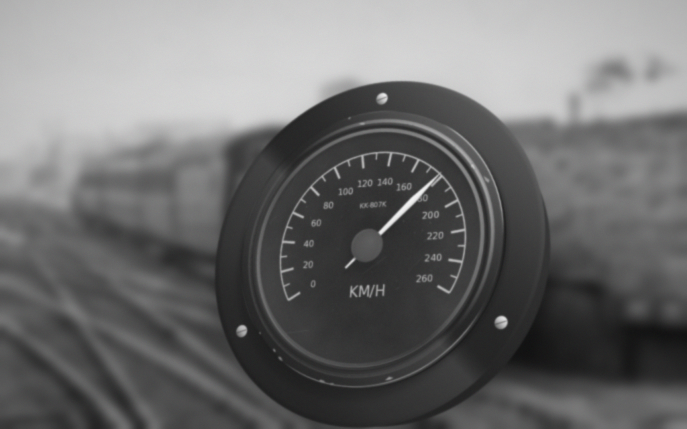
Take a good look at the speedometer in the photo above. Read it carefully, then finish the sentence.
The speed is 180 km/h
